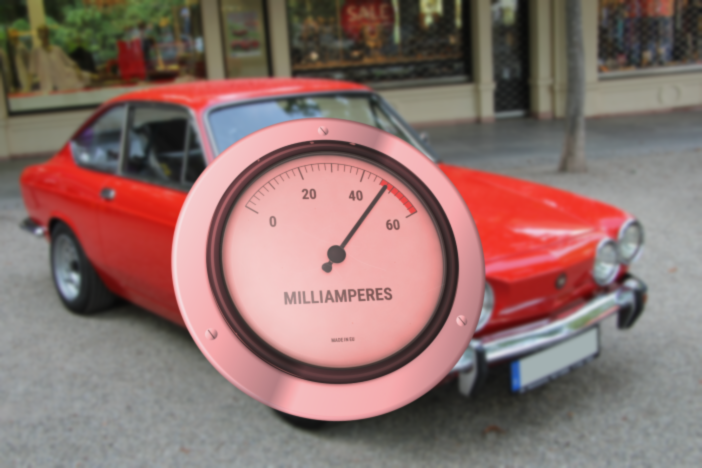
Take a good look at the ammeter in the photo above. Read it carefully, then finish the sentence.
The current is 48 mA
